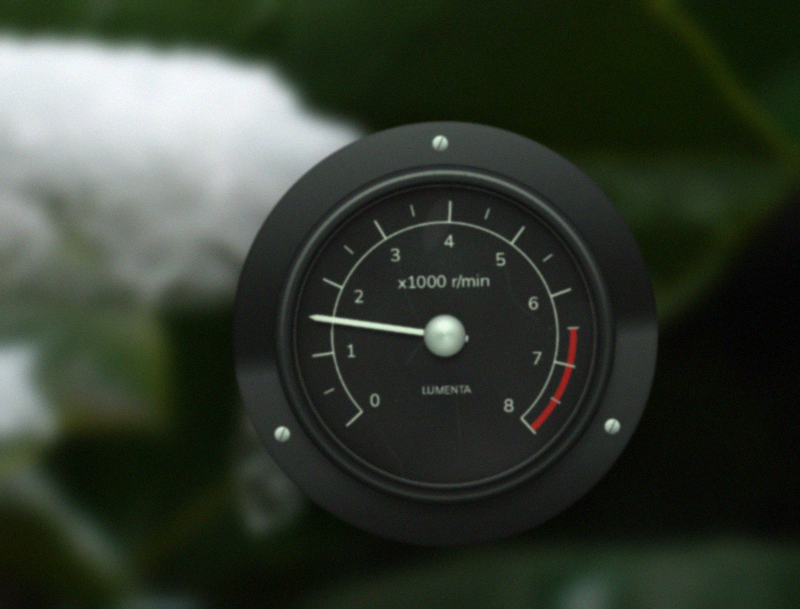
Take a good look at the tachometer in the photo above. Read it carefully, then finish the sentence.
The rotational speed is 1500 rpm
